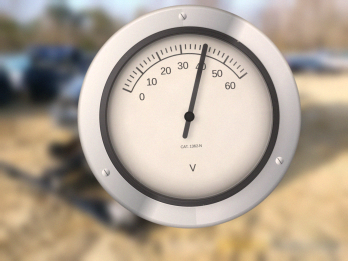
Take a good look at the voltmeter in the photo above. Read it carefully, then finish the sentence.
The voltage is 40 V
